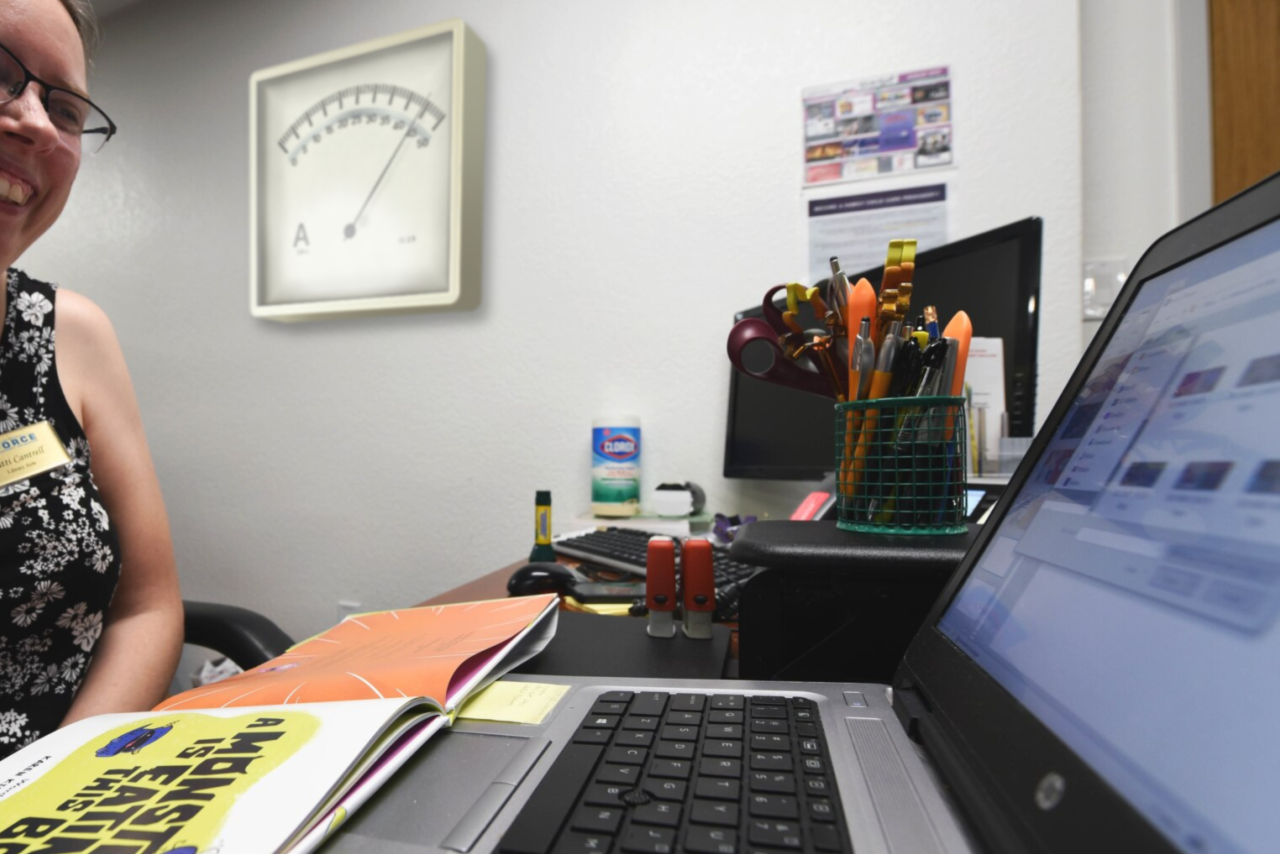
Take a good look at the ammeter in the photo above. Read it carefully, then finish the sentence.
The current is 45 A
